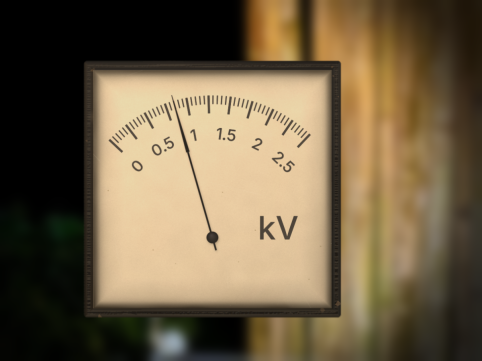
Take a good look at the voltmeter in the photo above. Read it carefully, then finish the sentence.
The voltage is 0.85 kV
